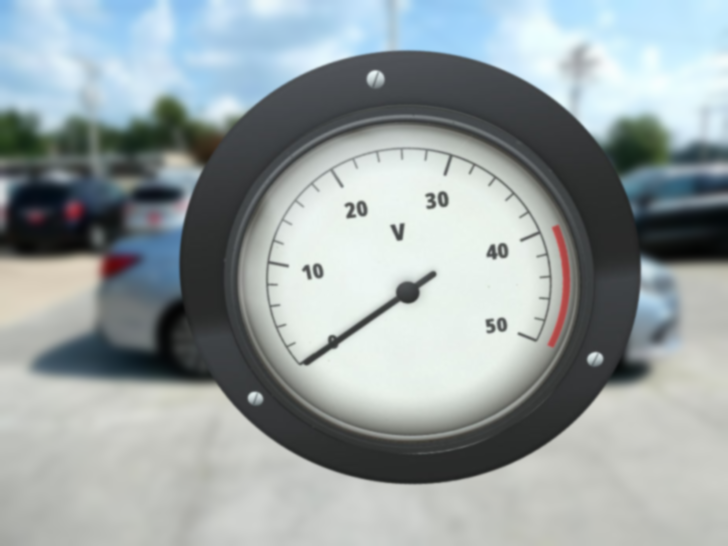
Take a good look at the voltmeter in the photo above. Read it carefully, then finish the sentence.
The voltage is 0 V
